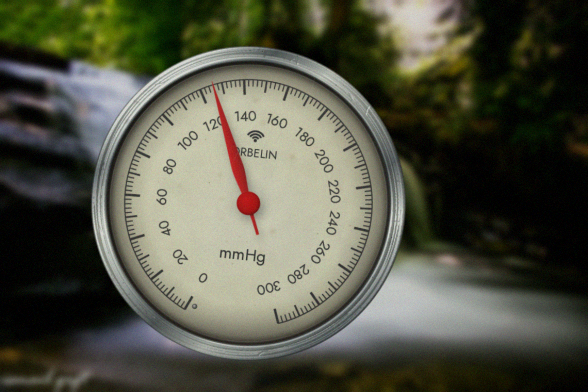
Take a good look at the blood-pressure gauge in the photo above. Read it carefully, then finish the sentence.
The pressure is 126 mmHg
